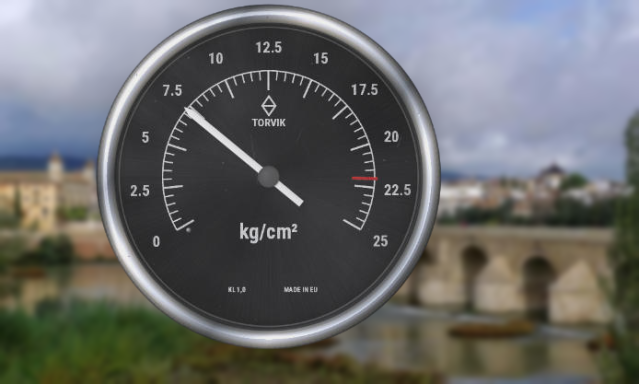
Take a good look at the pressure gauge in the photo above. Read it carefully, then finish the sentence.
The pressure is 7.25 kg/cm²
